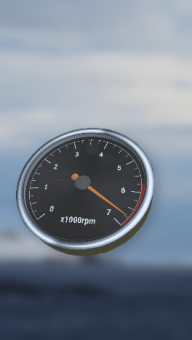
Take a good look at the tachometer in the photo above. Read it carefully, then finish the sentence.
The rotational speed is 6750 rpm
